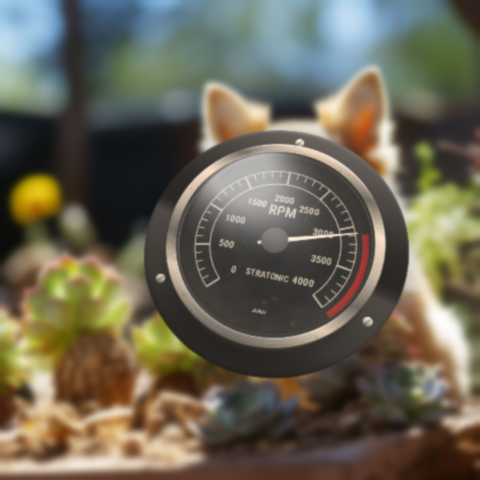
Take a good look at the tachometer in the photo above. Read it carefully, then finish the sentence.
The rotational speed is 3100 rpm
